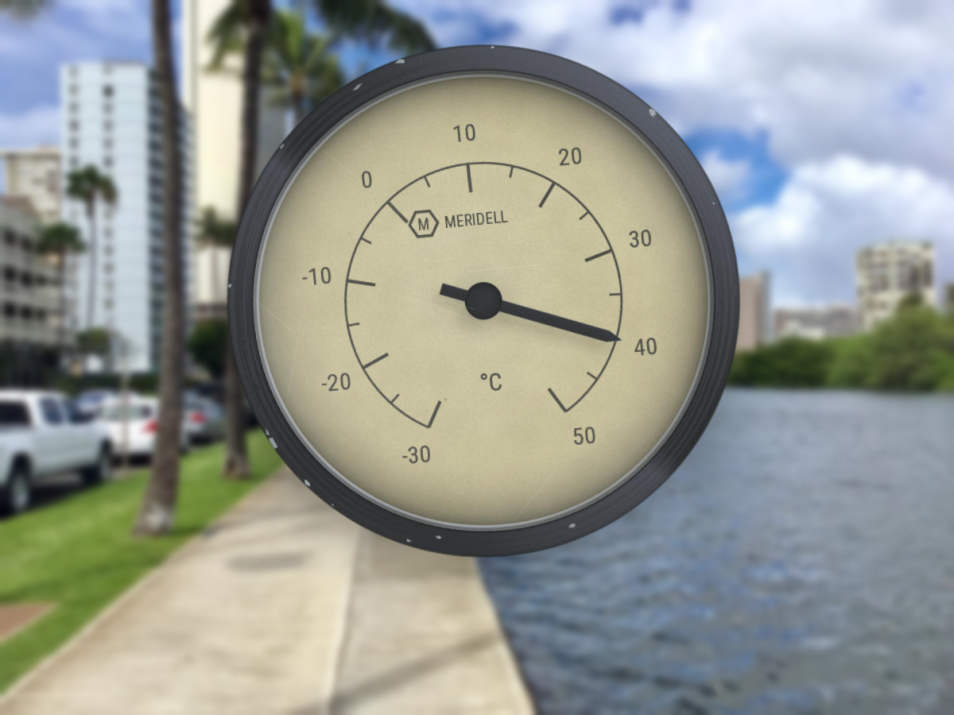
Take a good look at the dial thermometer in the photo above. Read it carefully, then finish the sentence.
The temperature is 40 °C
